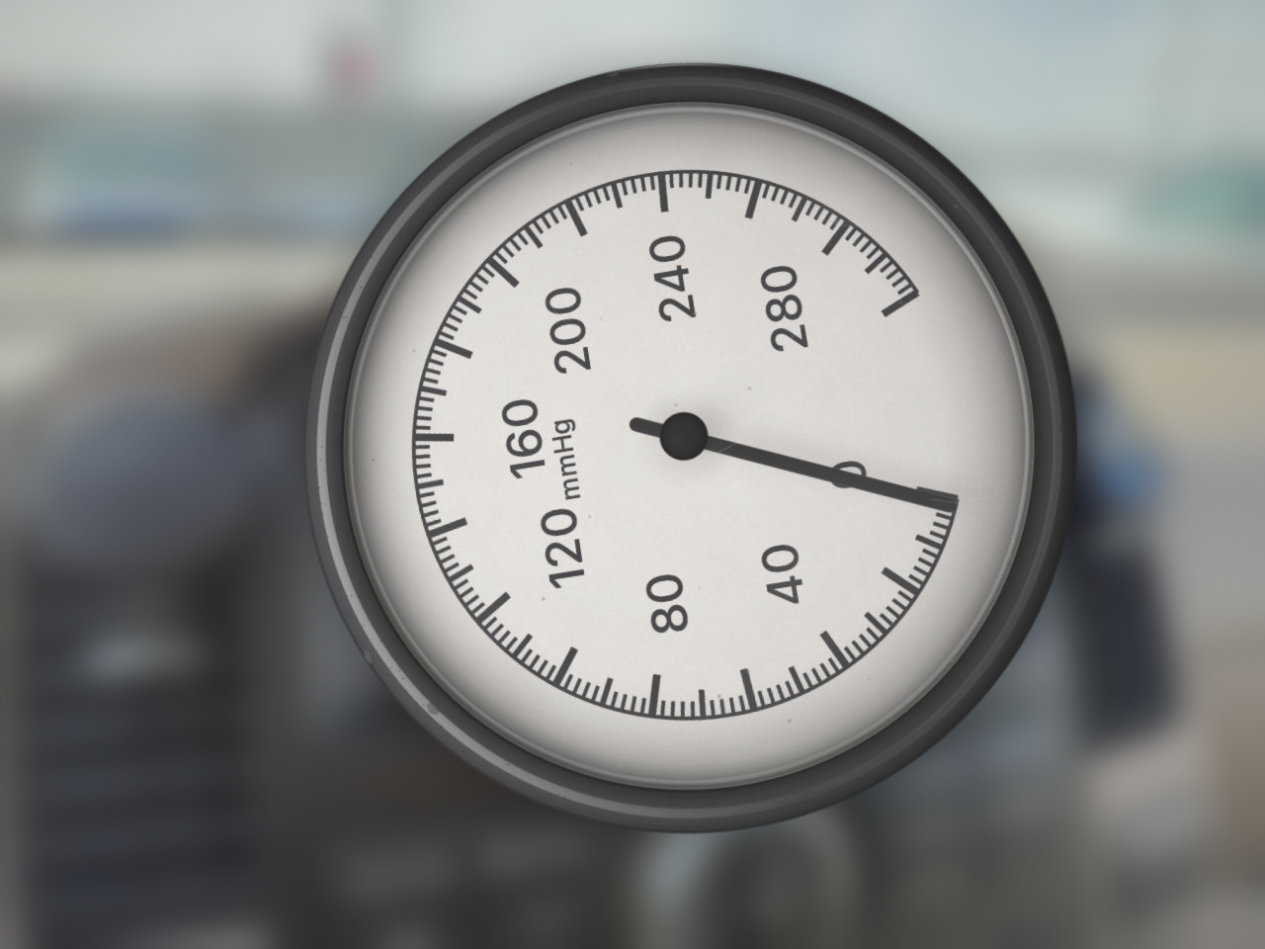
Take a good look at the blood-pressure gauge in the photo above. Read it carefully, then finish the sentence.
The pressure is 2 mmHg
